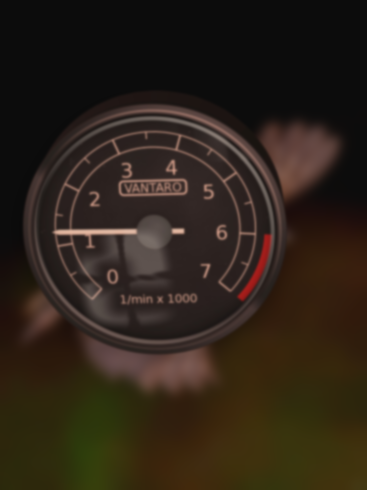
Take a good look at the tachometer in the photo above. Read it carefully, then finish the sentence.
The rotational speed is 1250 rpm
